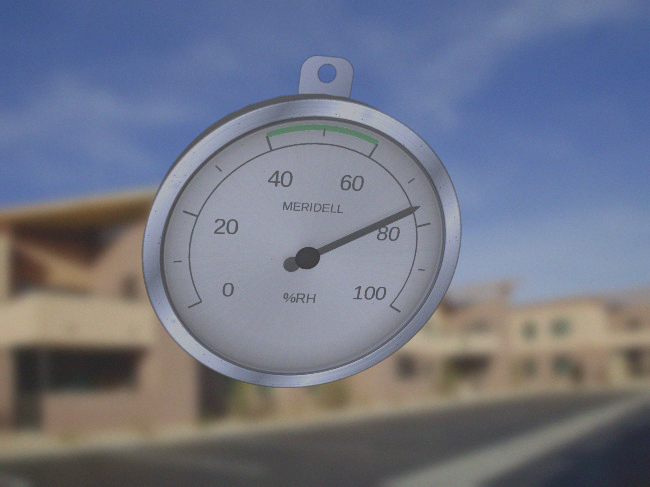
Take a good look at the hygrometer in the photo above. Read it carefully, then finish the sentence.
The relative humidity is 75 %
